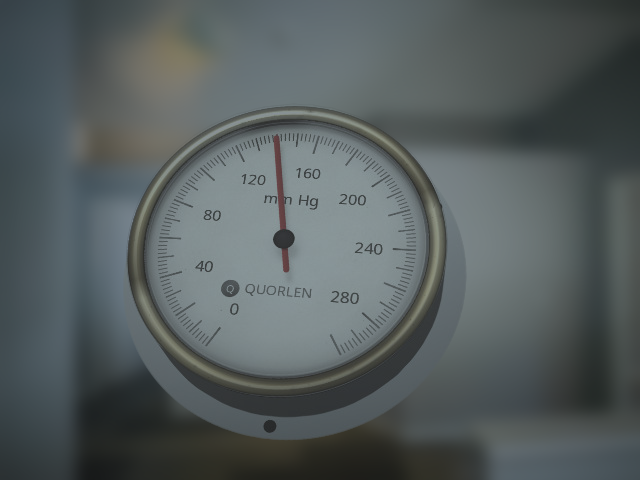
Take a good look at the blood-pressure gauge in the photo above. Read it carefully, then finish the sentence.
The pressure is 140 mmHg
